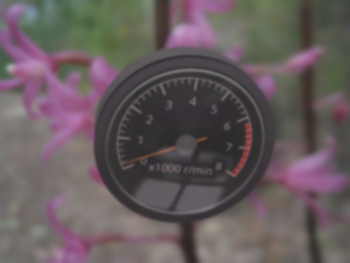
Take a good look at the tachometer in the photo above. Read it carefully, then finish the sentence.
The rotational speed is 200 rpm
